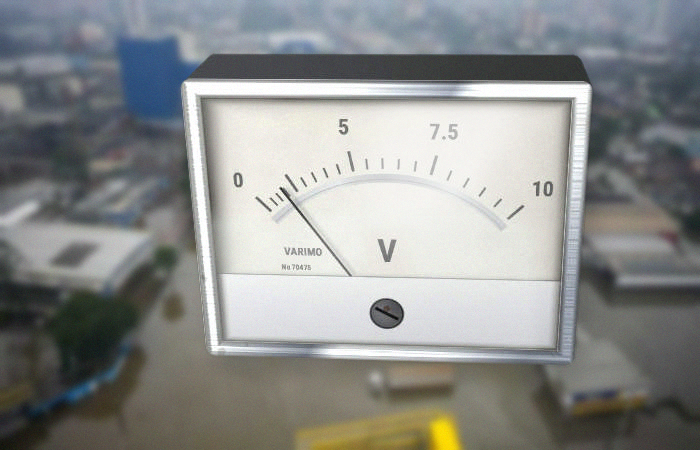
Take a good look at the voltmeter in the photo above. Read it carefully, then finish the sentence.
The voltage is 2 V
